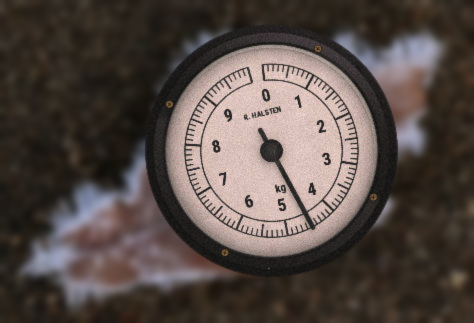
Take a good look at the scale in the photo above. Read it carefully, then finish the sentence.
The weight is 4.5 kg
